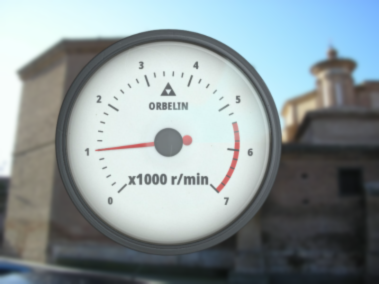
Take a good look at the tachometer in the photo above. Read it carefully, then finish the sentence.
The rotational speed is 1000 rpm
